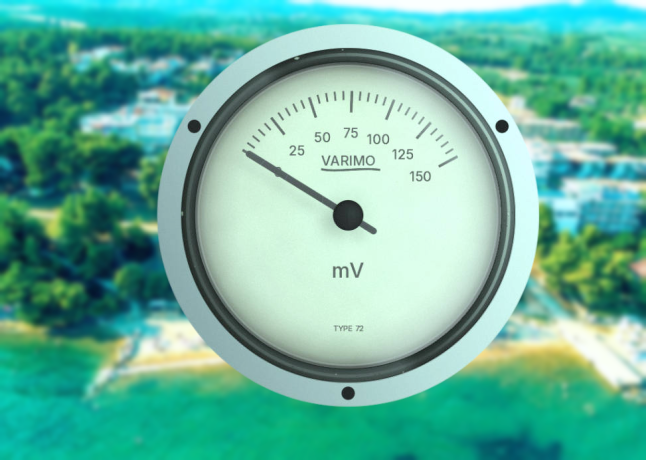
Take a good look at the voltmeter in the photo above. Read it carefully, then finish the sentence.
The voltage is 0 mV
